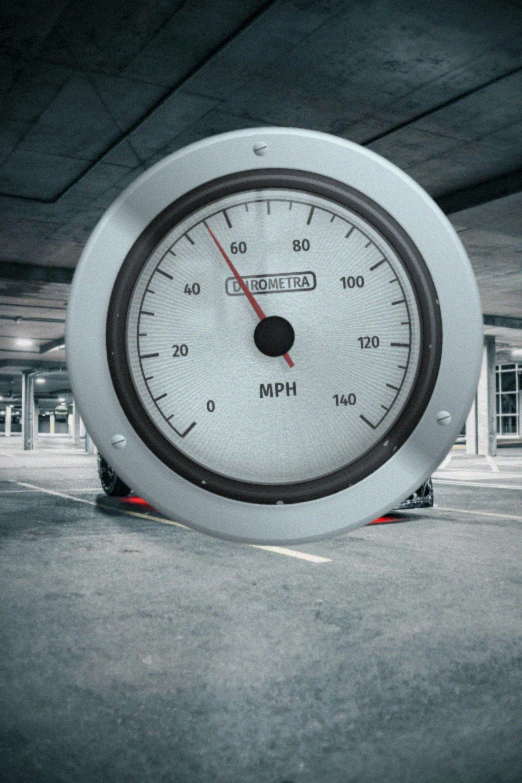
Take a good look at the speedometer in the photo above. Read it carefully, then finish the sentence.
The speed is 55 mph
